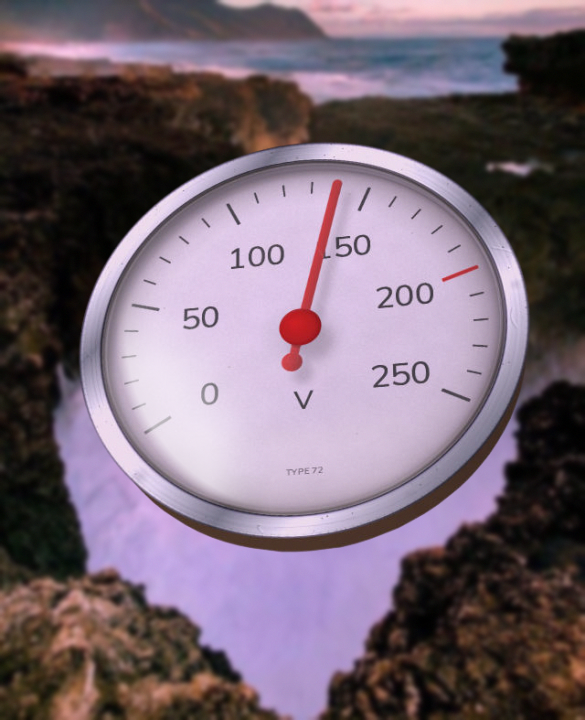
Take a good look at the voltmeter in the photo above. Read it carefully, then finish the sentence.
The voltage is 140 V
